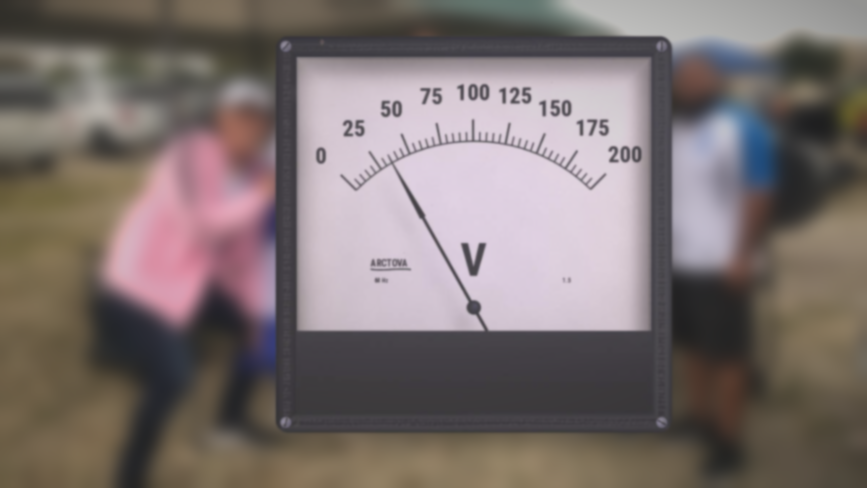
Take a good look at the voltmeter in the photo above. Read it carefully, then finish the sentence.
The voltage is 35 V
